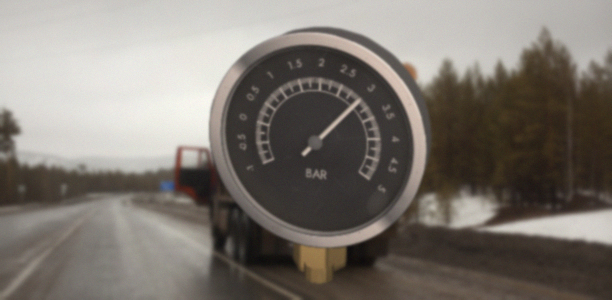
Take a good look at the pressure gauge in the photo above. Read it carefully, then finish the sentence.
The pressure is 3 bar
